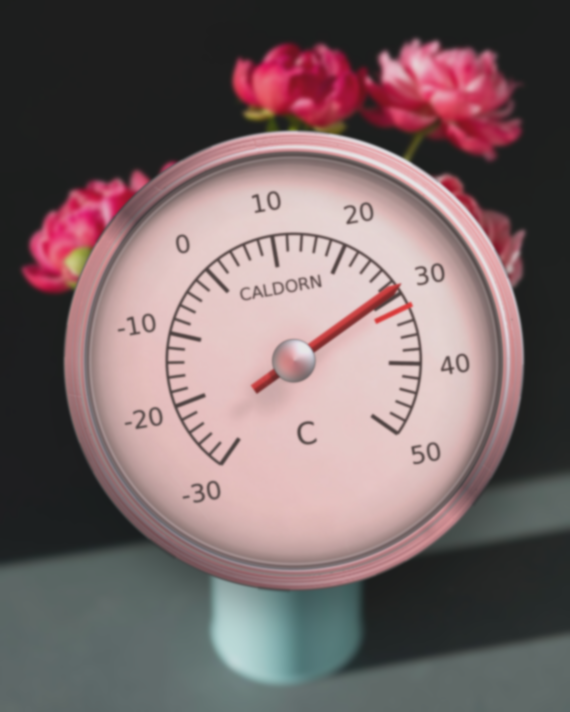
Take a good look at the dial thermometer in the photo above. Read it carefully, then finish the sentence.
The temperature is 29 °C
